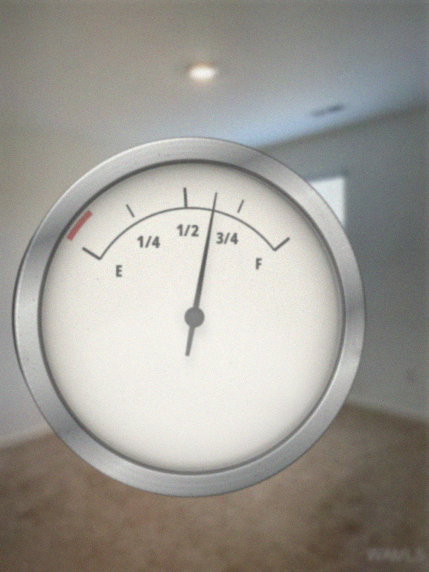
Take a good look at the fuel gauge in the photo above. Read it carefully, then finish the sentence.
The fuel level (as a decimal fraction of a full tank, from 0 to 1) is 0.625
